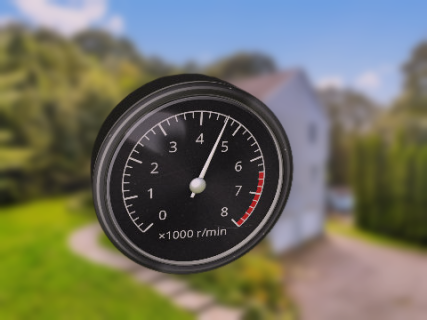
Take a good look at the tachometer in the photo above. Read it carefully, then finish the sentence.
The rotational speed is 4600 rpm
